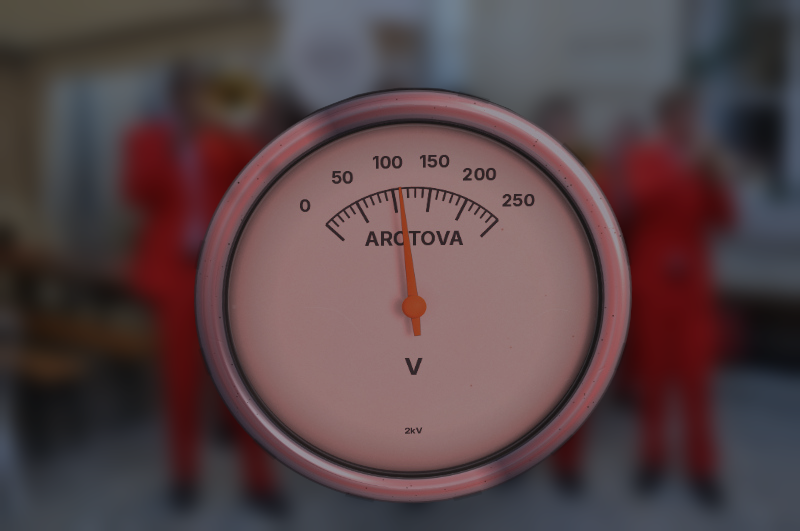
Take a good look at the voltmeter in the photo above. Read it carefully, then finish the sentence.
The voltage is 110 V
